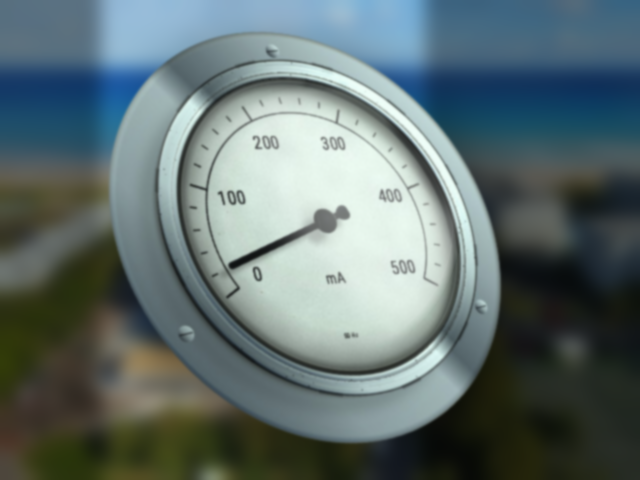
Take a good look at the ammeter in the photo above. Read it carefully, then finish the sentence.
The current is 20 mA
